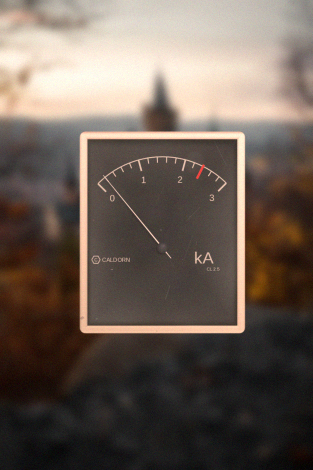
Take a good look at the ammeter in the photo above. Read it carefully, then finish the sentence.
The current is 0.2 kA
